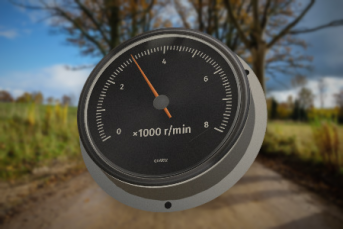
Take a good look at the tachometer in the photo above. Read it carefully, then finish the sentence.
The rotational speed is 3000 rpm
